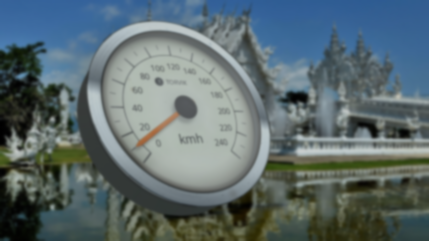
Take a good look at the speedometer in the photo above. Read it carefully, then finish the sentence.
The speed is 10 km/h
